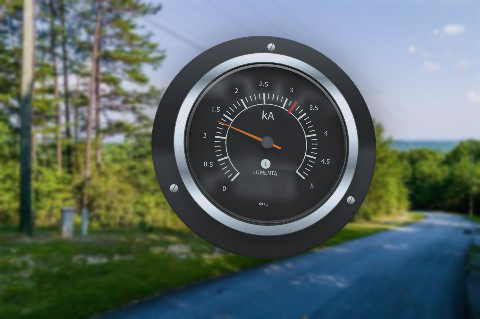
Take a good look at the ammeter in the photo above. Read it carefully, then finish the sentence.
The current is 1.3 kA
